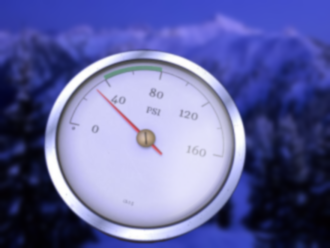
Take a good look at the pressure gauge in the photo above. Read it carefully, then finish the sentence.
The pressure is 30 psi
